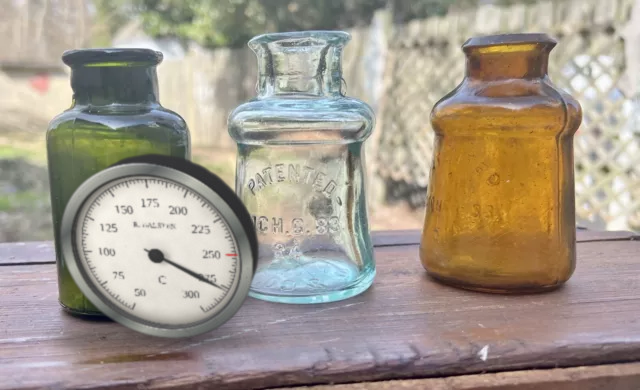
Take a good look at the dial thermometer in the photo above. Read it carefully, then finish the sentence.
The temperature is 275 °C
